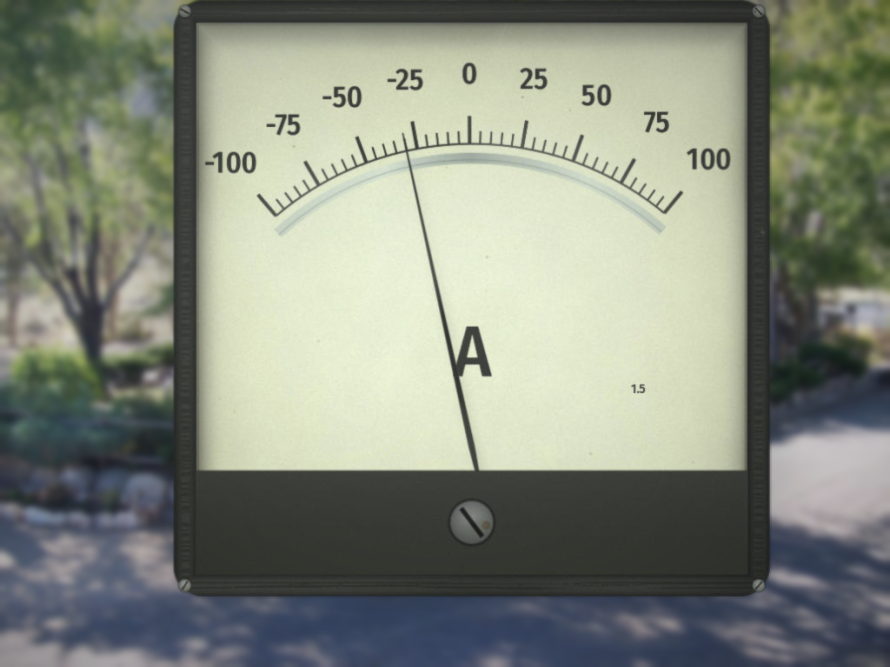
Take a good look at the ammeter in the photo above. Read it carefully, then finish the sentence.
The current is -30 A
